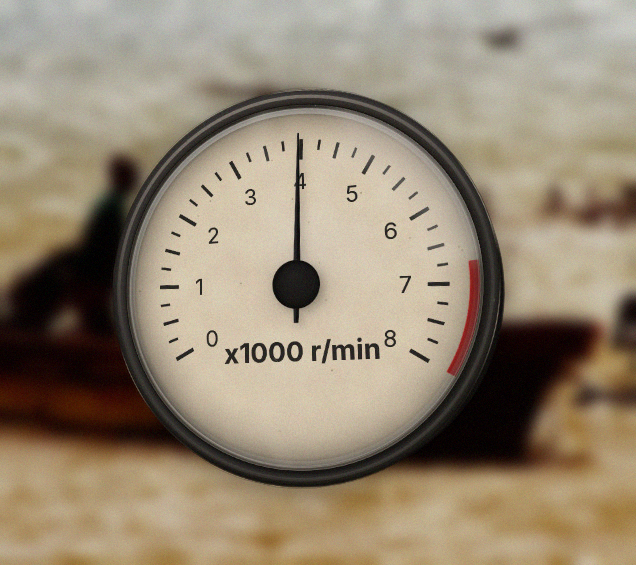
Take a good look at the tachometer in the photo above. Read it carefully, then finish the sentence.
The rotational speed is 4000 rpm
